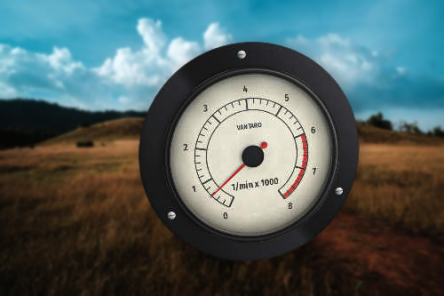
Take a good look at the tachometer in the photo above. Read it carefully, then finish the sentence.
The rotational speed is 600 rpm
